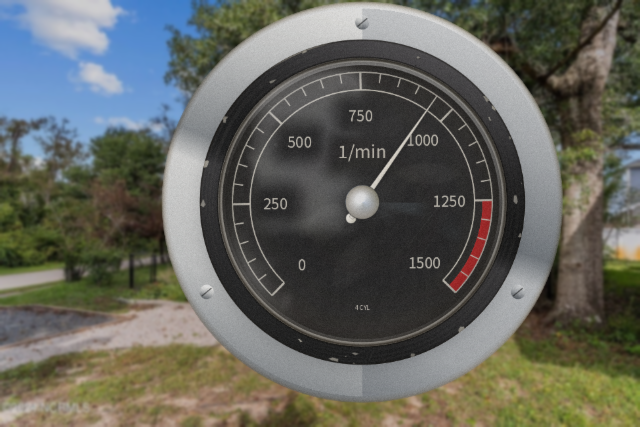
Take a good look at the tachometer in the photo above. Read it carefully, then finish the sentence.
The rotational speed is 950 rpm
